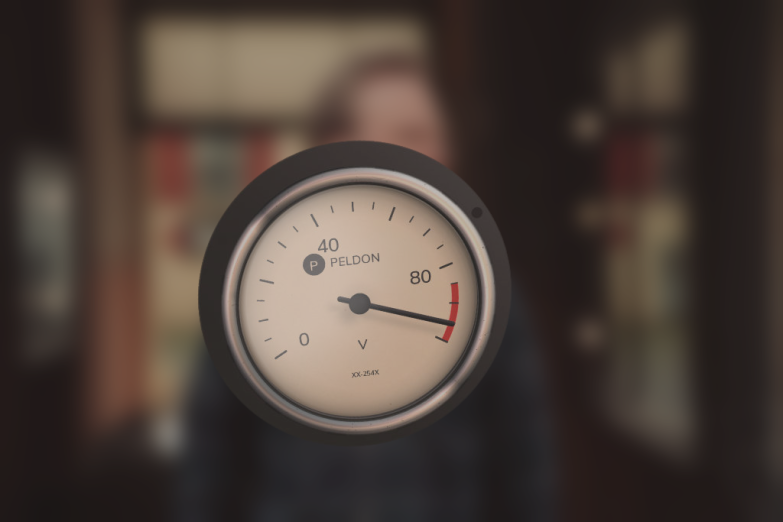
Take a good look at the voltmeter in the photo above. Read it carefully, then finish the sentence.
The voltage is 95 V
